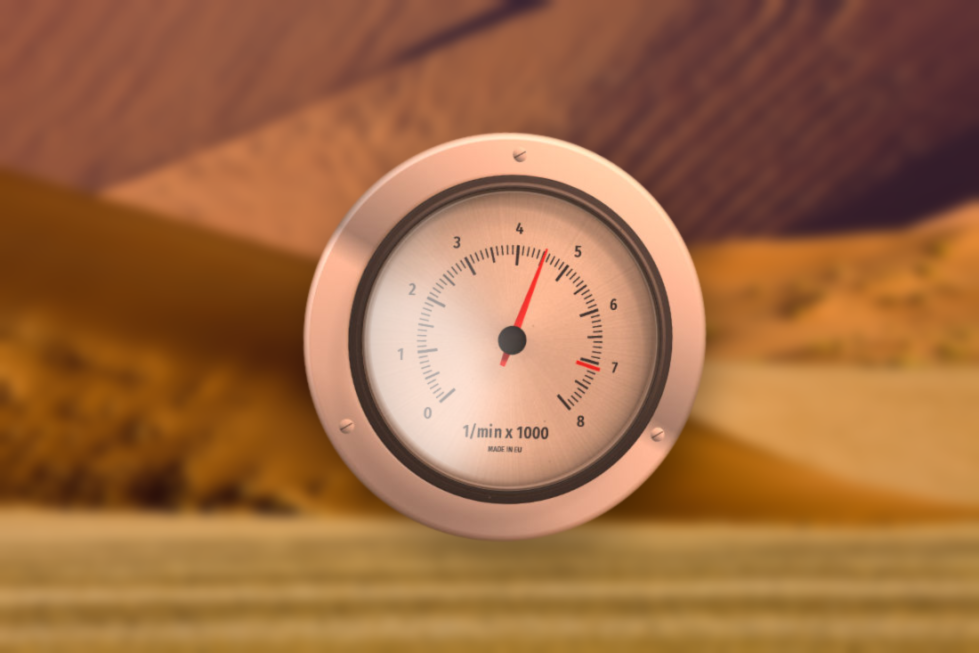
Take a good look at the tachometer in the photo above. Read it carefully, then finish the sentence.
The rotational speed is 4500 rpm
